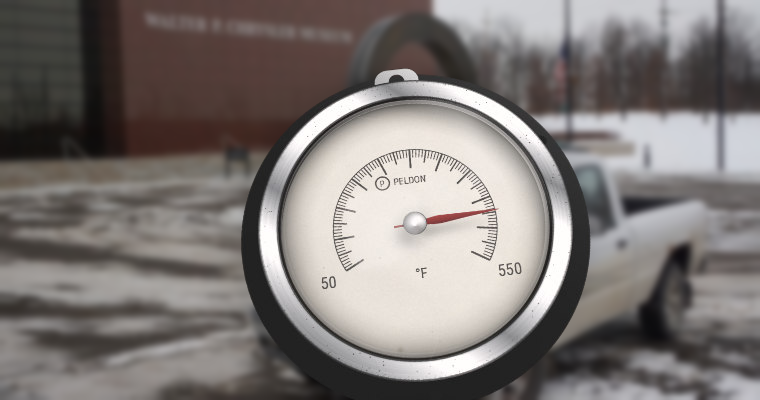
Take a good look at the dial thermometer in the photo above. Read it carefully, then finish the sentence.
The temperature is 475 °F
